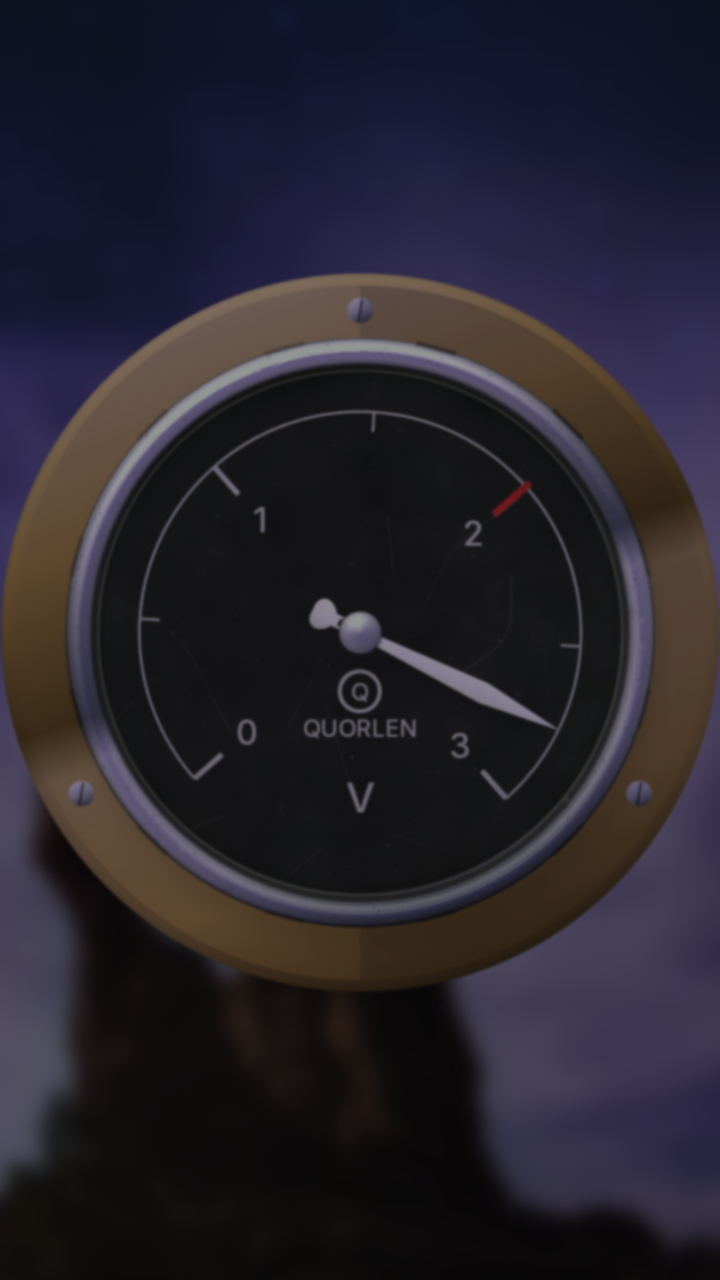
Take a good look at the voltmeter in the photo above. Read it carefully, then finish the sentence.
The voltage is 2.75 V
